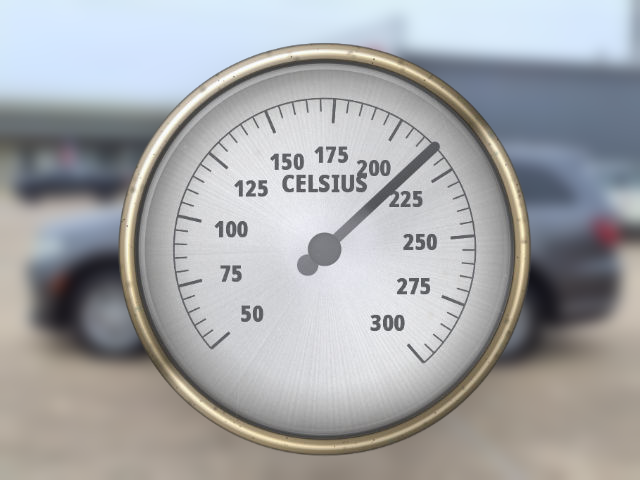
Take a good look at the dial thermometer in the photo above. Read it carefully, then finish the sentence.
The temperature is 215 °C
